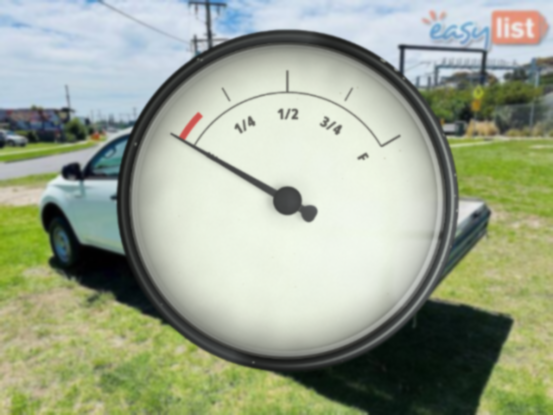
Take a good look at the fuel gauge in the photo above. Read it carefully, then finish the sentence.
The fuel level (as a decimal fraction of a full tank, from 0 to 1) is 0
